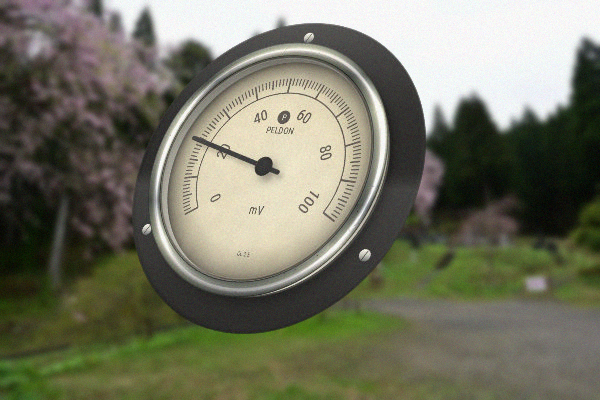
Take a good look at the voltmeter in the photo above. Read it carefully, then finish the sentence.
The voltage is 20 mV
